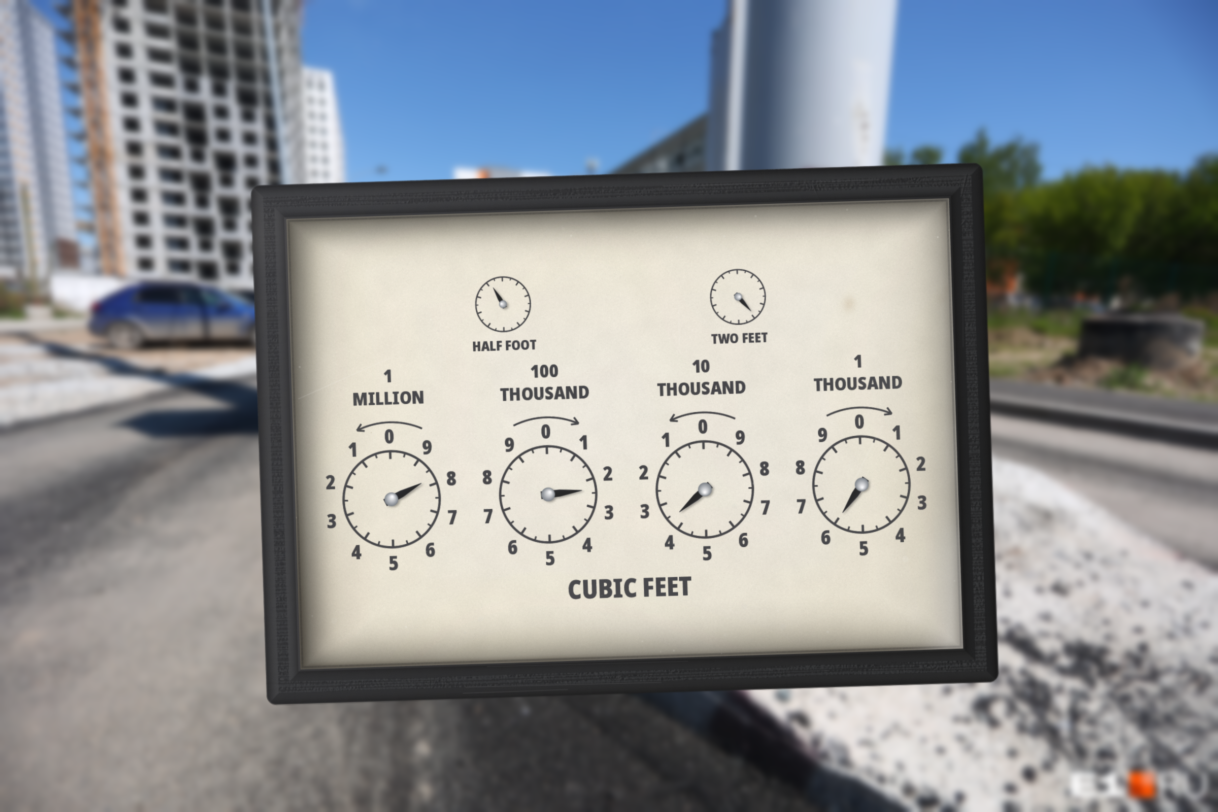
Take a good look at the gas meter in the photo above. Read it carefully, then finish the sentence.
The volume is 823600 ft³
